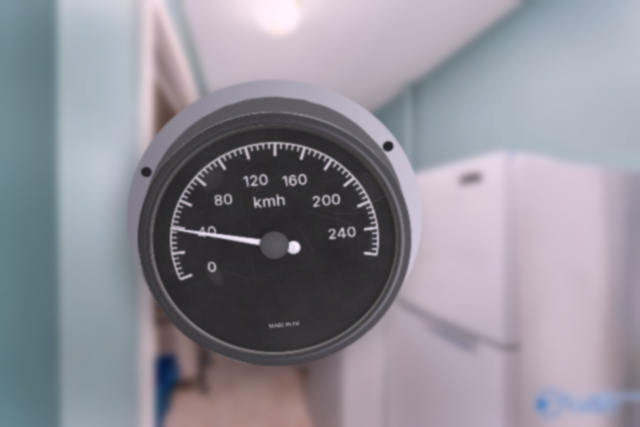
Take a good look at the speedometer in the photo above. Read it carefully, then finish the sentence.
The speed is 40 km/h
